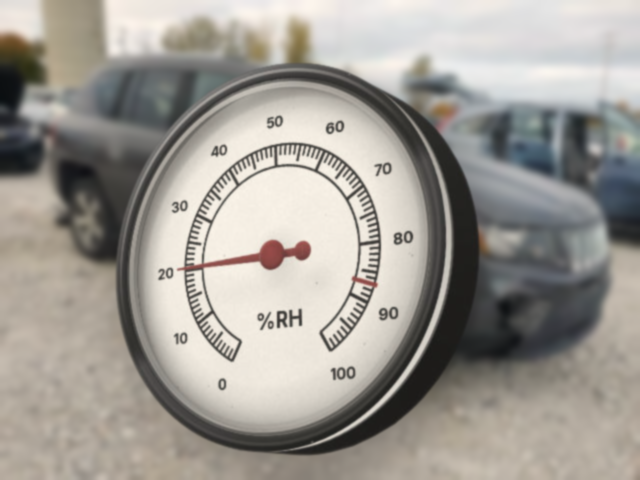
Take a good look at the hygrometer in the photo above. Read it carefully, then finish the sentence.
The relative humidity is 20 %
